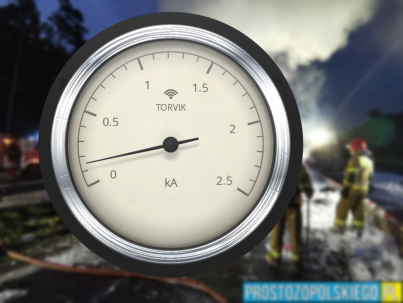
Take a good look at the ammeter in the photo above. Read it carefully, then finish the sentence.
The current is 0.15 kA
